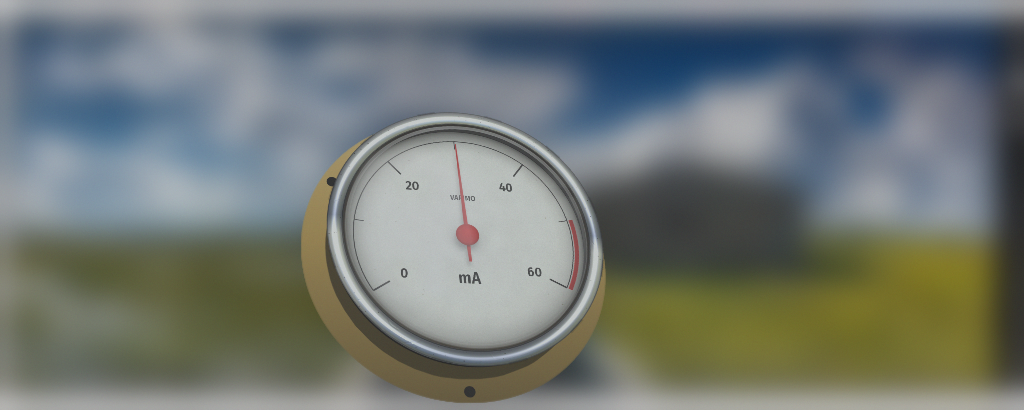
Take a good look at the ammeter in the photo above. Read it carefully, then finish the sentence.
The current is 30 mA
